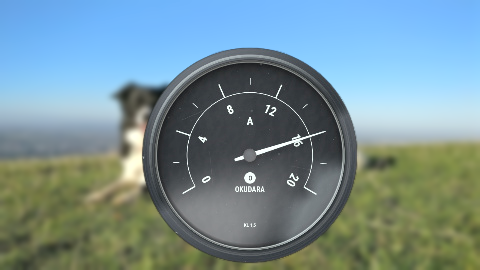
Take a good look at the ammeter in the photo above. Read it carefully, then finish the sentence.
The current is 16 A
